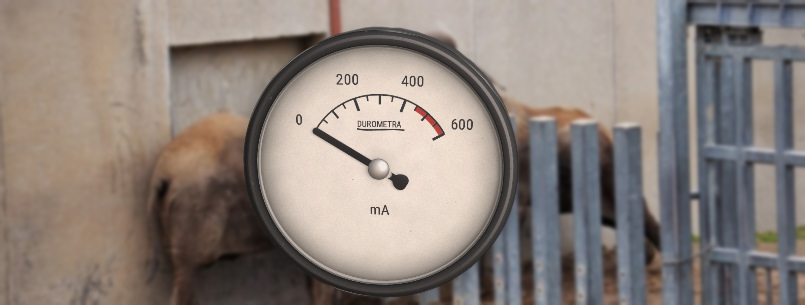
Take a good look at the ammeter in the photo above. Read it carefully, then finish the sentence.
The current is 0 mA
